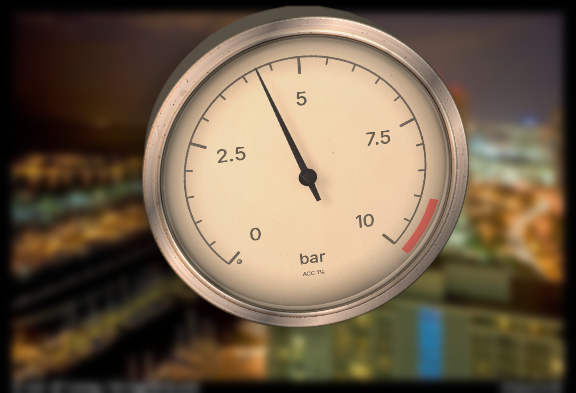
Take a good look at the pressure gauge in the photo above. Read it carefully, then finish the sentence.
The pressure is 4.25 bar
